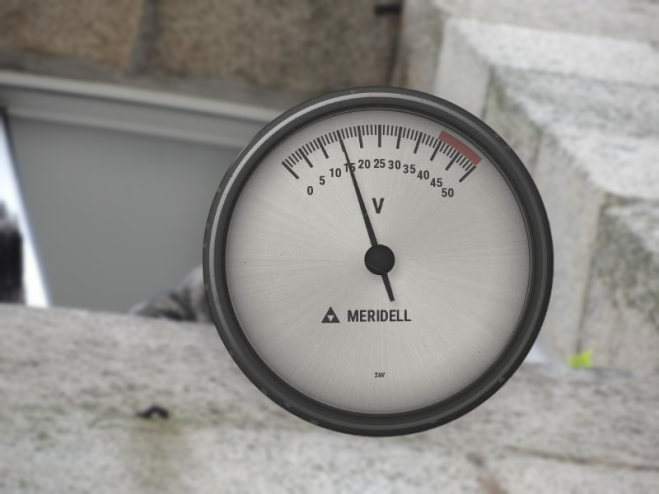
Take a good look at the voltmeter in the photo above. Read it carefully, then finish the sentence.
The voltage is 15 V
